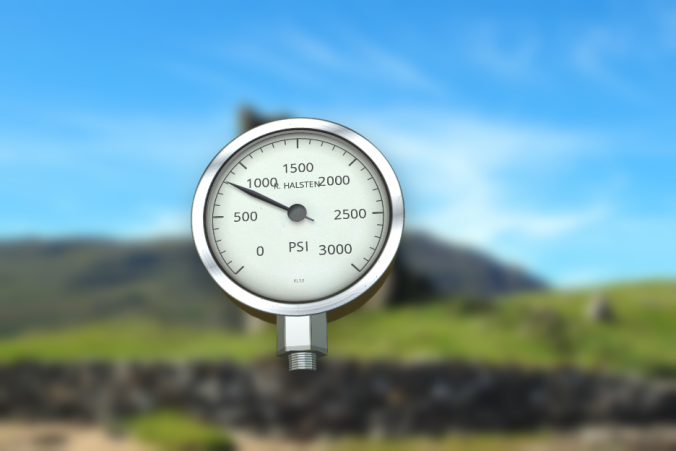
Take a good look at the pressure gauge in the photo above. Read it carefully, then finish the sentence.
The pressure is 800 psi
